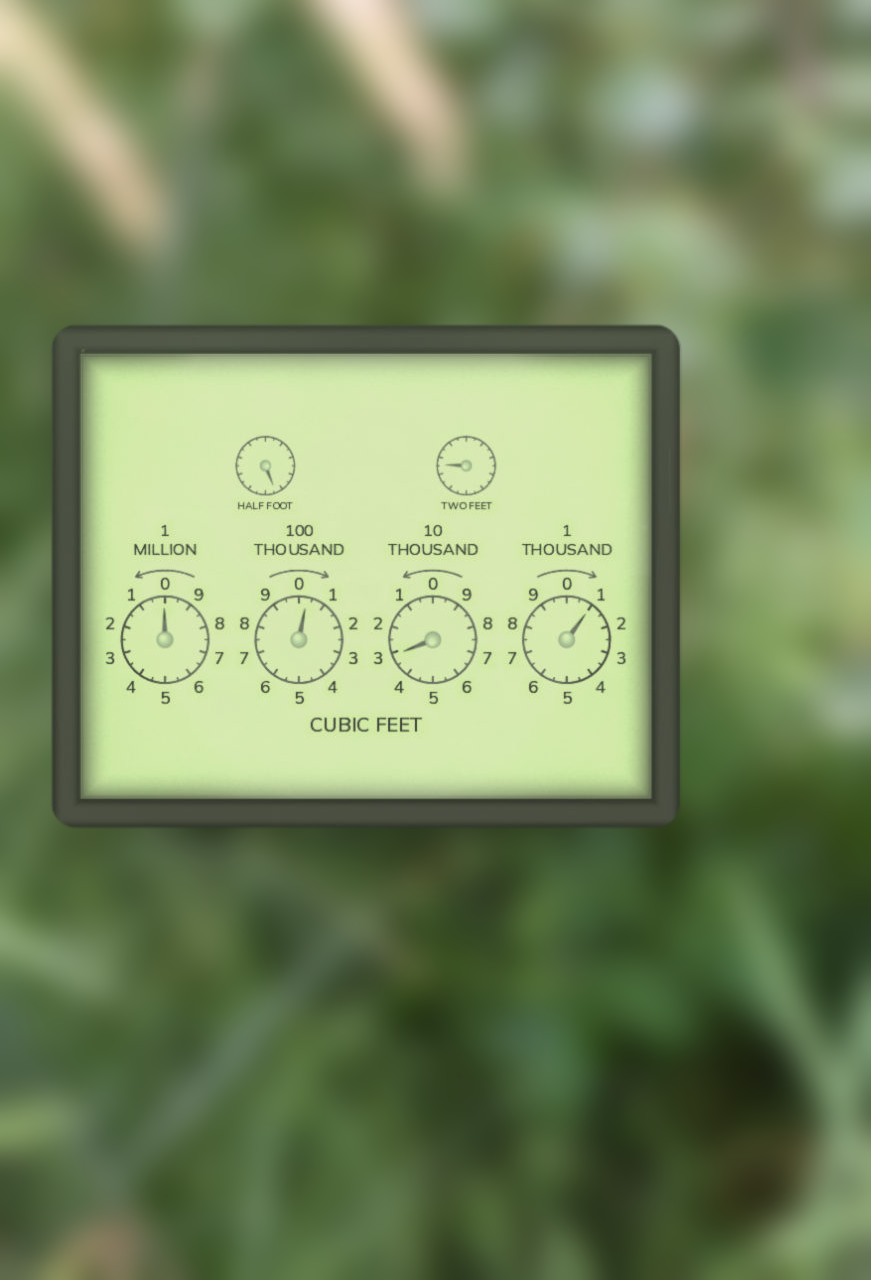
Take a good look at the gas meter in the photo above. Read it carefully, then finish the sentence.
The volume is 3100 ft³
